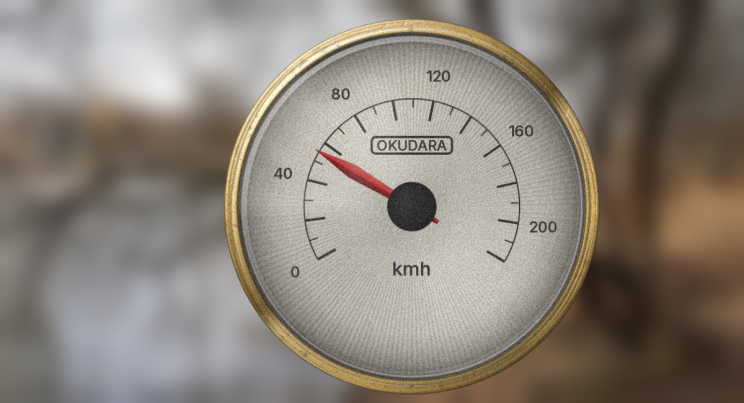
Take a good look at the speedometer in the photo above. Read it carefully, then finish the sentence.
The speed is 55 km/h
